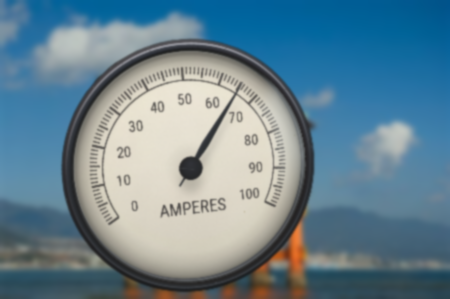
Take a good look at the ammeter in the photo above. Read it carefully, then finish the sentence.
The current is 65 A
